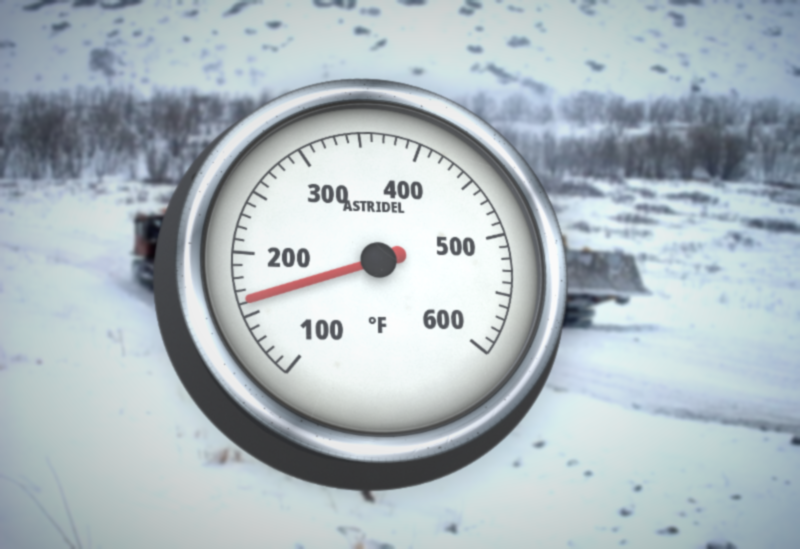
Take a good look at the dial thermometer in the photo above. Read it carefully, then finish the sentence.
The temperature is 160 °F
